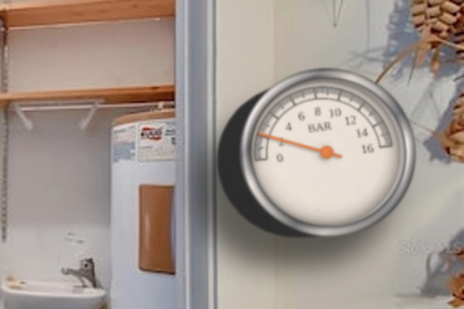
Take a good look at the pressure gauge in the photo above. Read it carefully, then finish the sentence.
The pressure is 2 bar
